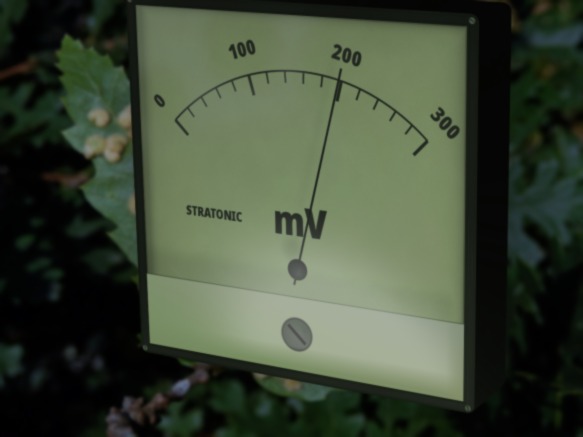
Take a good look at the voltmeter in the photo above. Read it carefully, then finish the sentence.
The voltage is 200 mV
